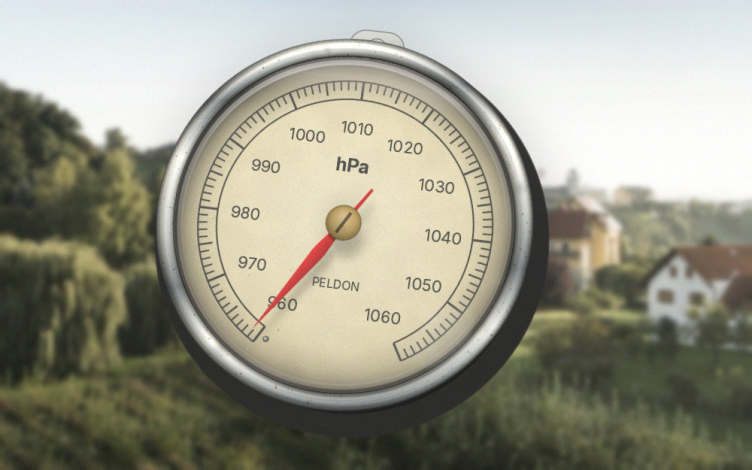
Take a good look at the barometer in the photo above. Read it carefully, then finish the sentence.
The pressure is 961 hPa
